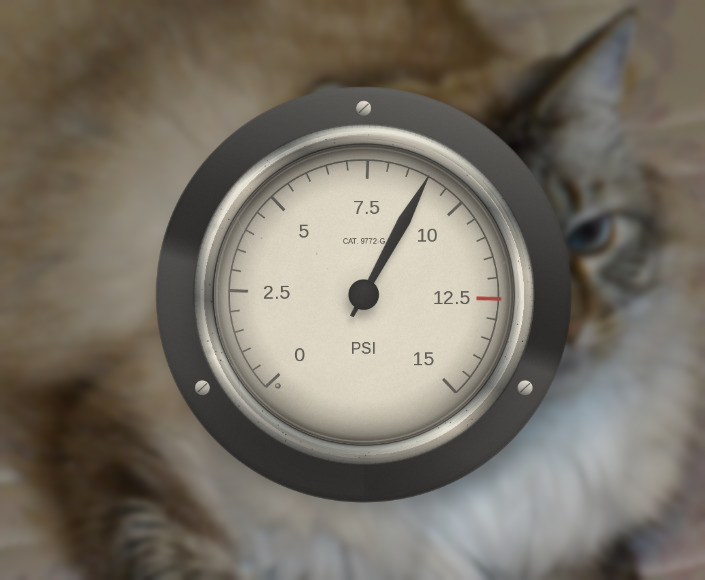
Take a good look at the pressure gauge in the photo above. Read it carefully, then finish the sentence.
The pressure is 9 psi
